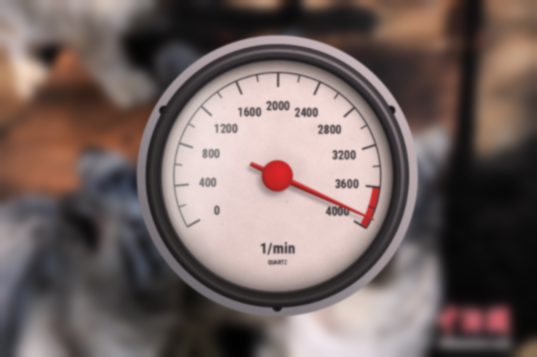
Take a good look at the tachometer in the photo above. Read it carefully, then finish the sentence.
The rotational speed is 3900 rpm
